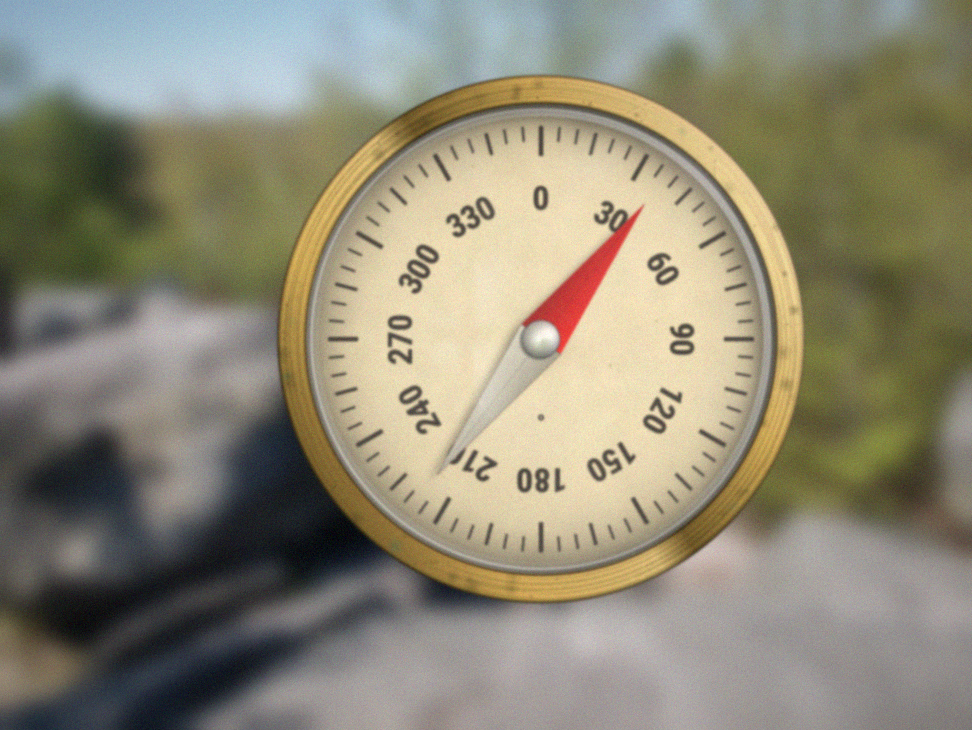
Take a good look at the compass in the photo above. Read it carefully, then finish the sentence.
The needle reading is 37.5 °
